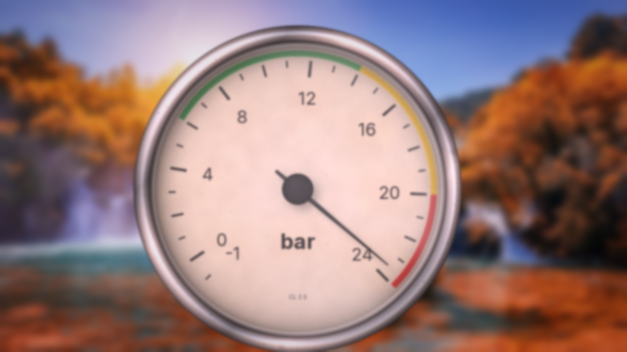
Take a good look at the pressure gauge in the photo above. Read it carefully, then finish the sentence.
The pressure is 23.5 bar
